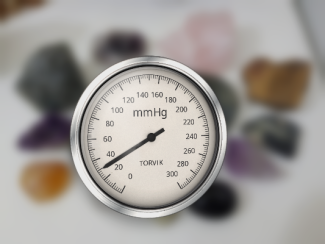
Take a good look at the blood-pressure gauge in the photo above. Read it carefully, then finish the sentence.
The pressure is 30 mmHg
